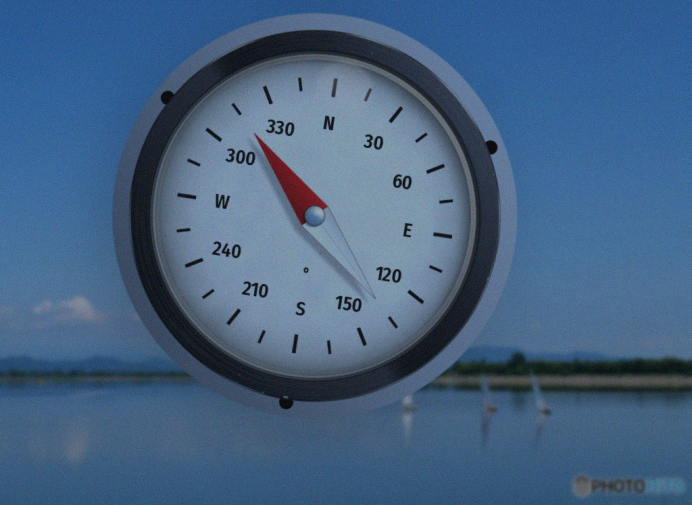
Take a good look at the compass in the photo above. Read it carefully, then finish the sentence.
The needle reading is 315 °
